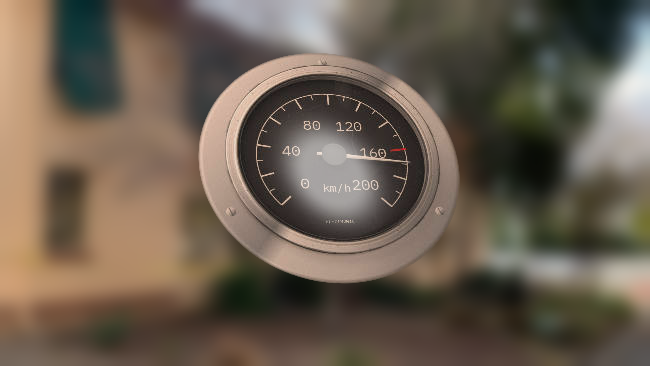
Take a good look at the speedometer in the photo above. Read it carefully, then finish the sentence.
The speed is 170 km/h
